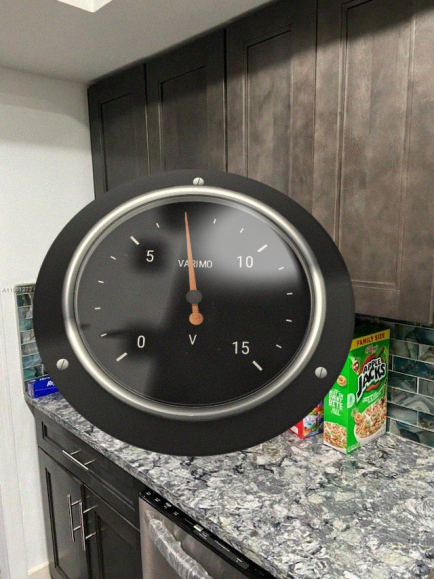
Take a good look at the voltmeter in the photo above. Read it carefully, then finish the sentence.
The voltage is 7 V
